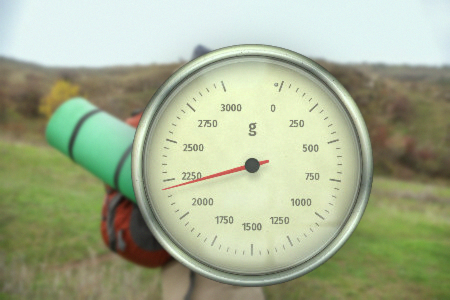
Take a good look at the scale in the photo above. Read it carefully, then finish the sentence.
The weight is 2200 g
